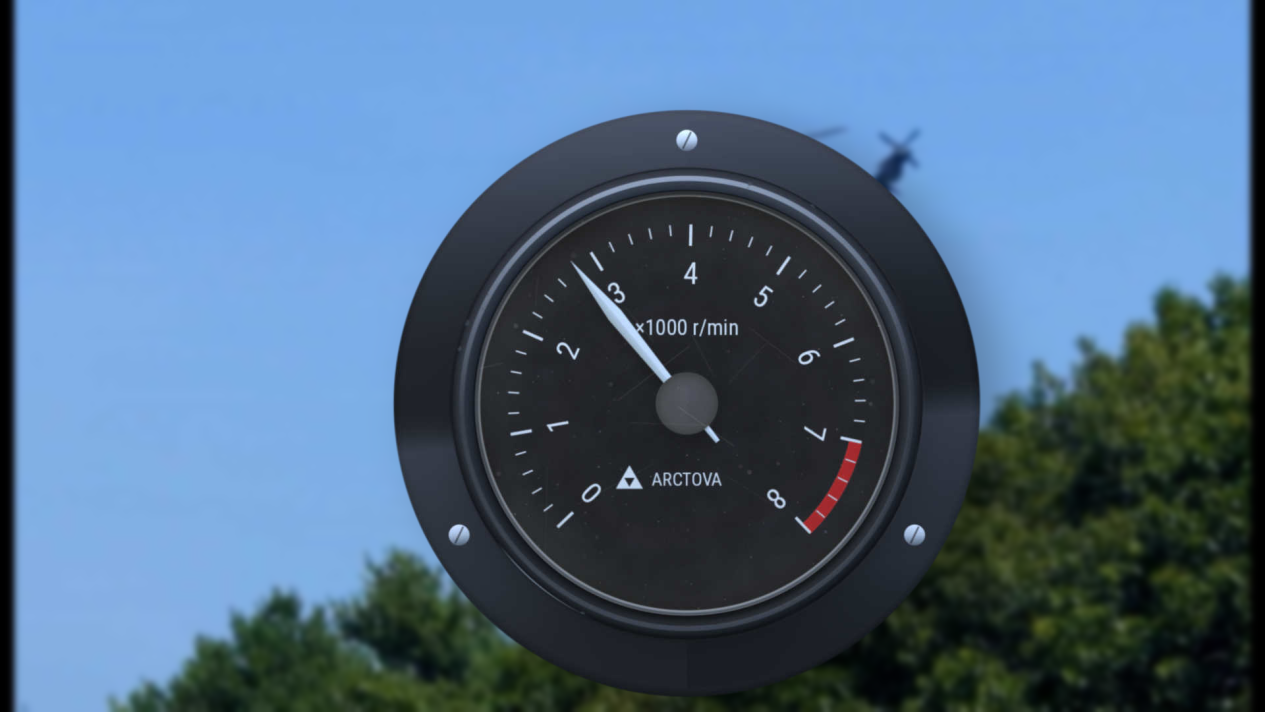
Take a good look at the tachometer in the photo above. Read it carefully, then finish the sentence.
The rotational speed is 2800 rpm
